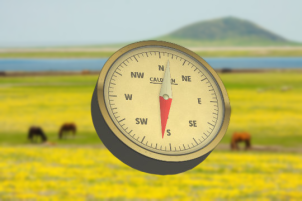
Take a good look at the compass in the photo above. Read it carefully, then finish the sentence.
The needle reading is 190 °
